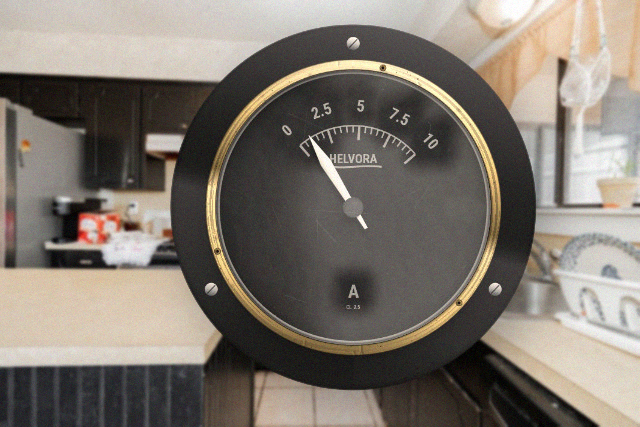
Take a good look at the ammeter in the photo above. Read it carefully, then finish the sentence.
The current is 1 A
